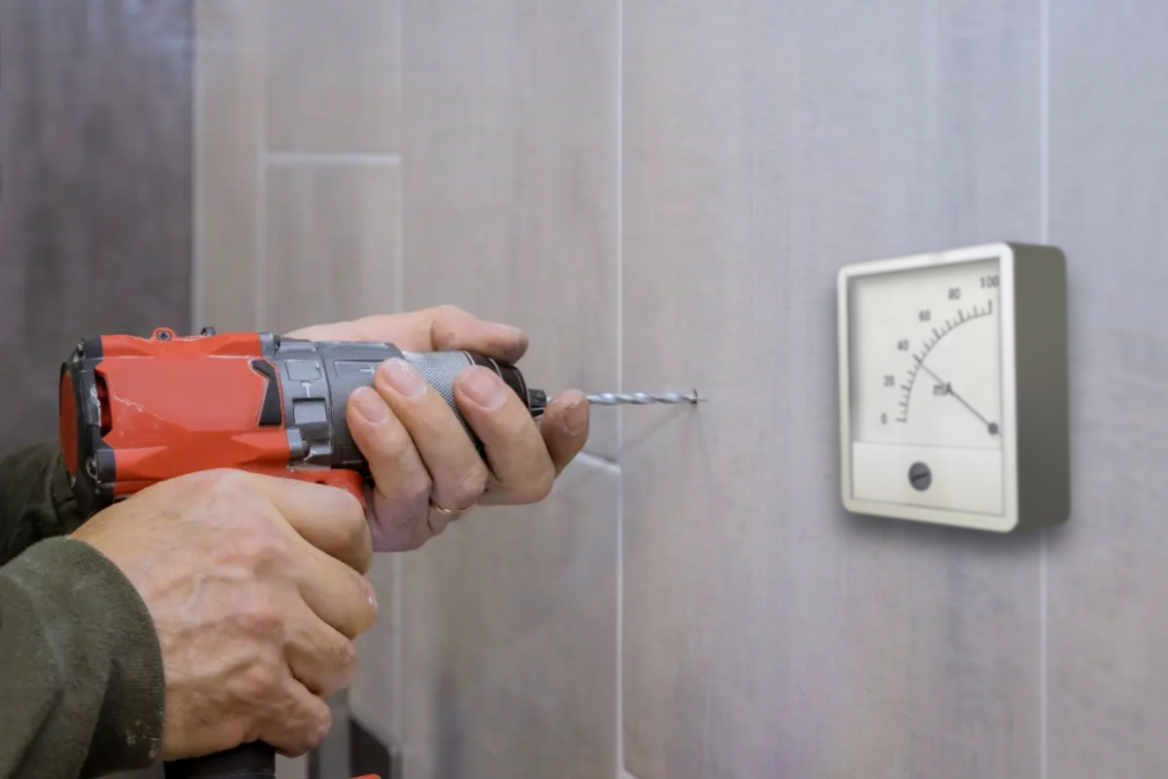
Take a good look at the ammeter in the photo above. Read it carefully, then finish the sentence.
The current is 40 mA
